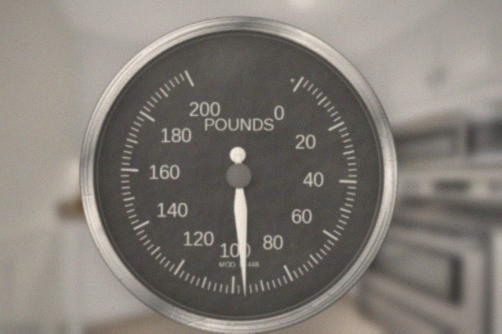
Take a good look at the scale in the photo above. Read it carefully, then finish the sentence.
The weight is 96 lb
